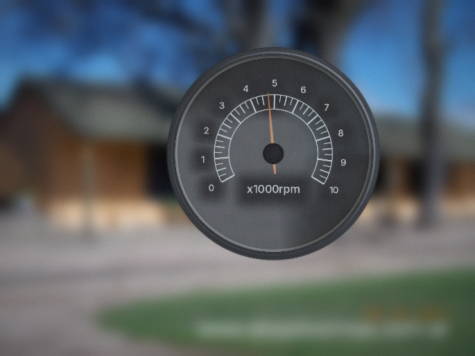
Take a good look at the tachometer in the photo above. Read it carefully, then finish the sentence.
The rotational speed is 4750 rpm
